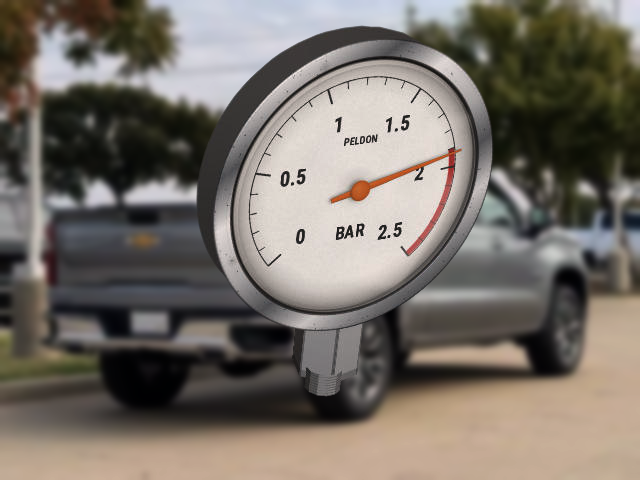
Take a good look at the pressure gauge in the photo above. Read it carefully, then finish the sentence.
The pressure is 1.9 bar
